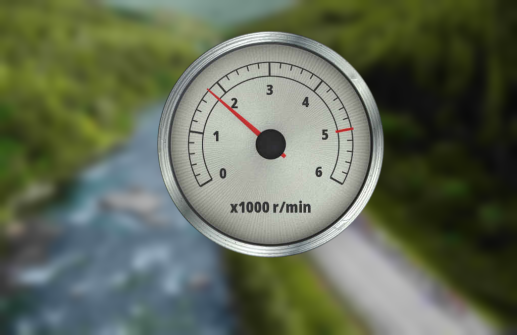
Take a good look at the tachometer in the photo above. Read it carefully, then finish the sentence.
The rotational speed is 1800 rpm
